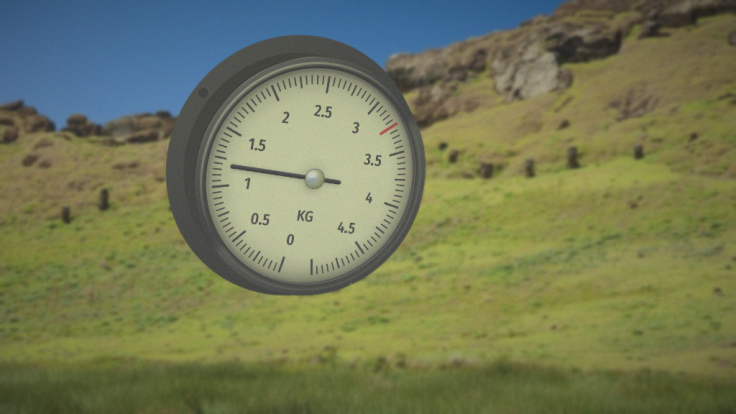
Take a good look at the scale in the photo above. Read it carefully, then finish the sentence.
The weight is 1.2 kg
